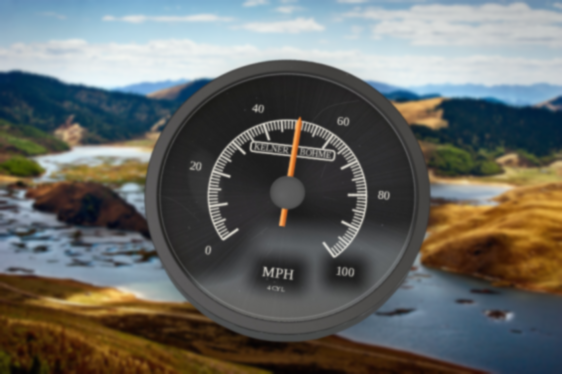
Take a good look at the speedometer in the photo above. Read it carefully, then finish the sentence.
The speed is 50 mph
